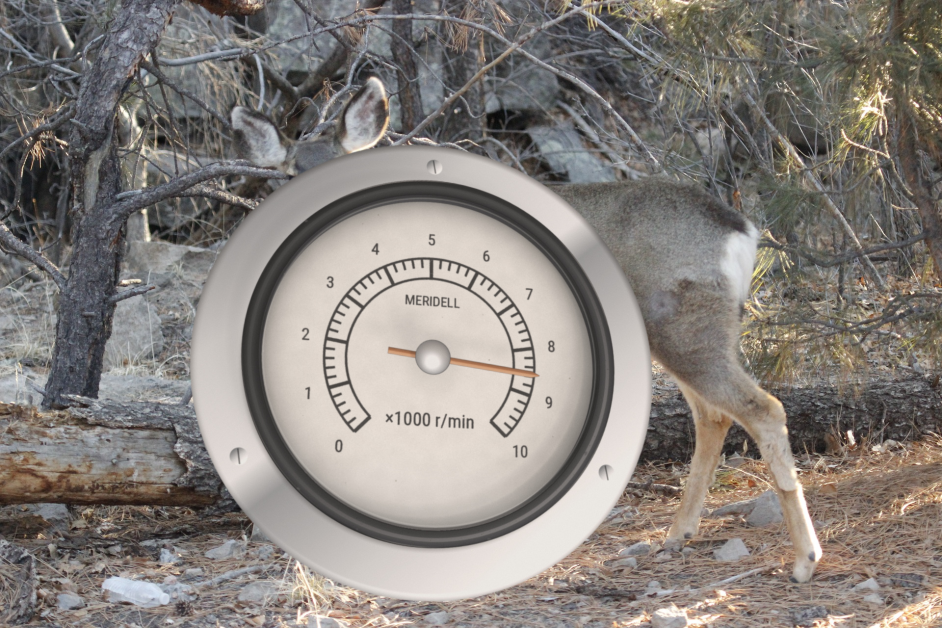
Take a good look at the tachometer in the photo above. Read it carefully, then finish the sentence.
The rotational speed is 8600 rpm
